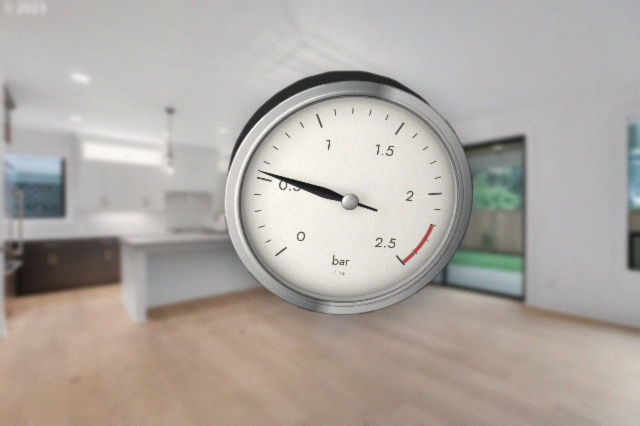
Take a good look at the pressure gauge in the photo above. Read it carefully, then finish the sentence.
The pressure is 0.55 bar
